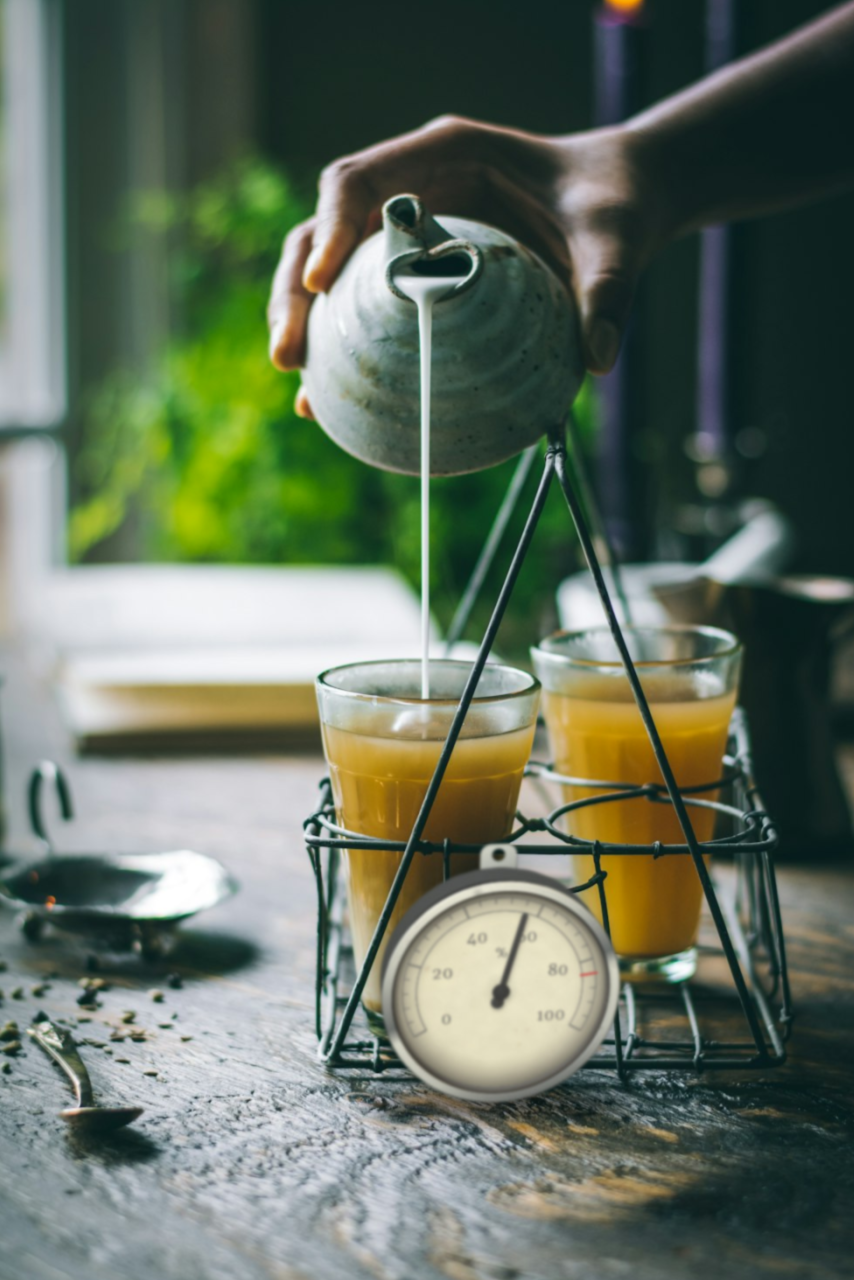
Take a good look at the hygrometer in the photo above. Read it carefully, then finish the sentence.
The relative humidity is 56 %
